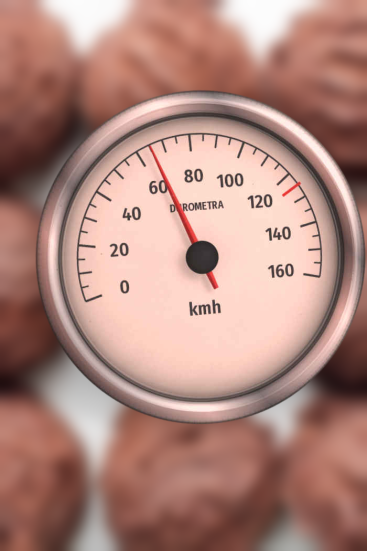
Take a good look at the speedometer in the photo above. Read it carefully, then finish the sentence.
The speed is 65 km/h
